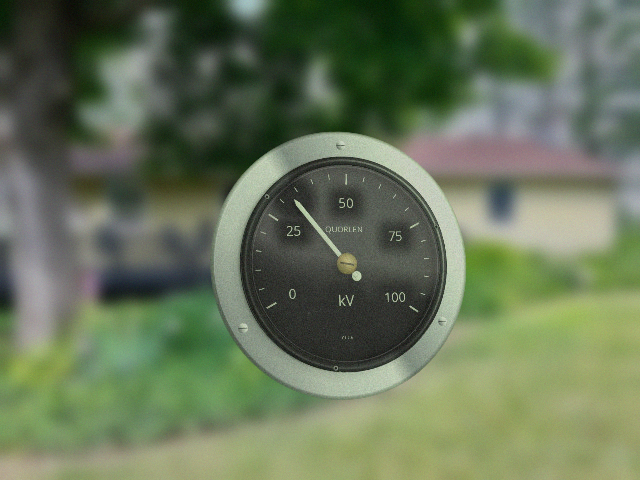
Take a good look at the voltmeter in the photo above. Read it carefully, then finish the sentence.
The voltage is 32.5 kV
